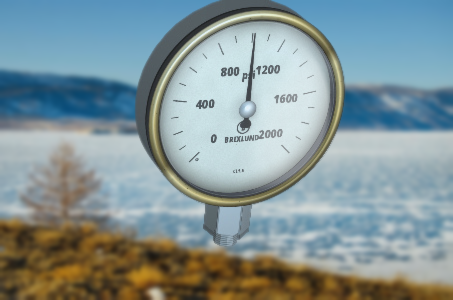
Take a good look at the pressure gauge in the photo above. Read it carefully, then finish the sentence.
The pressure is 1000 psi
